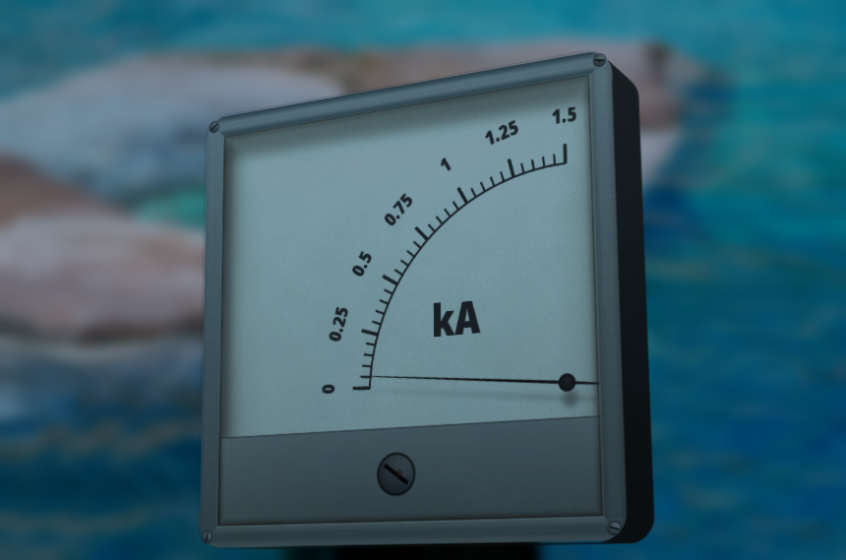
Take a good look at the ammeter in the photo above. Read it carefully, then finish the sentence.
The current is 0.05 kA
